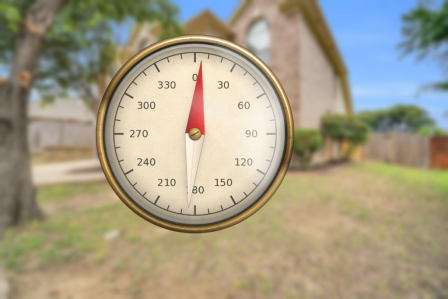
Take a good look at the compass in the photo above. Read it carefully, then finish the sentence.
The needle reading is 5 °
